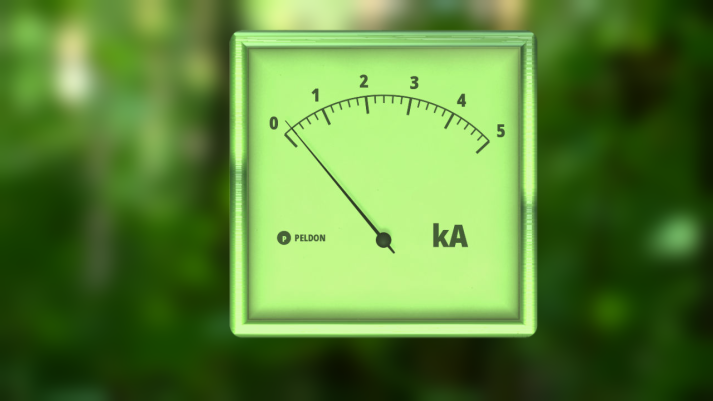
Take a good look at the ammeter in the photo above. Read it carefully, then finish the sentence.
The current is 0.2 kA
